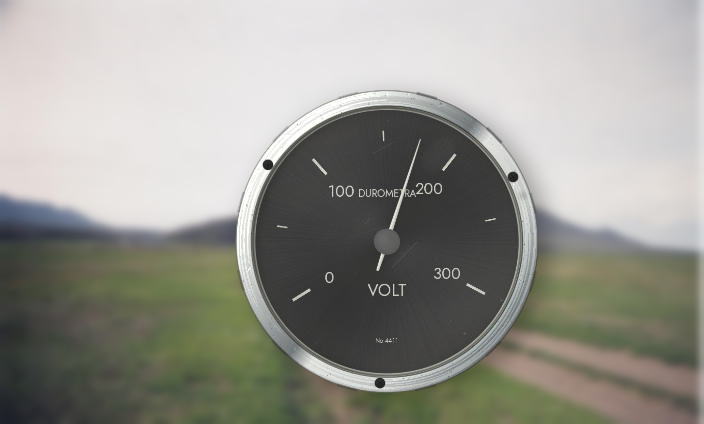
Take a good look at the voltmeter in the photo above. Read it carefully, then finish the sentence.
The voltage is 175 V
